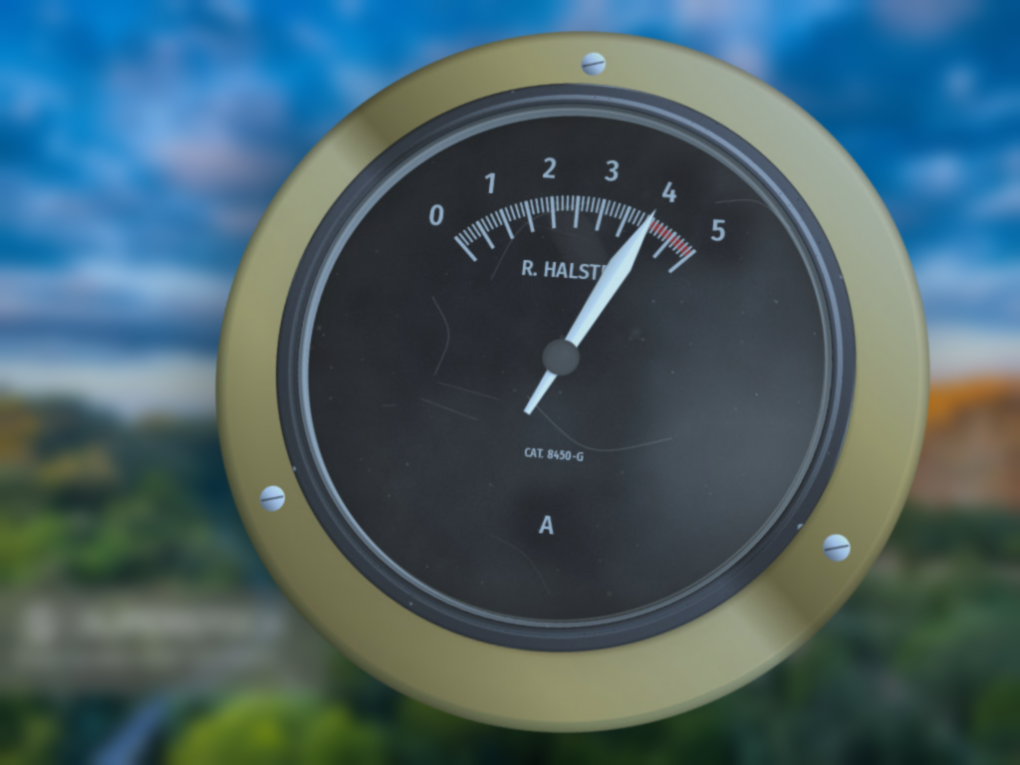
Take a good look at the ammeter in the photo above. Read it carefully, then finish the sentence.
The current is 4 A
